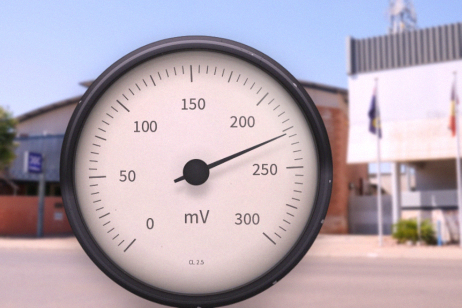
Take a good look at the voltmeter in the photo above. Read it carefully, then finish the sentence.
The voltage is 227.5 mV
